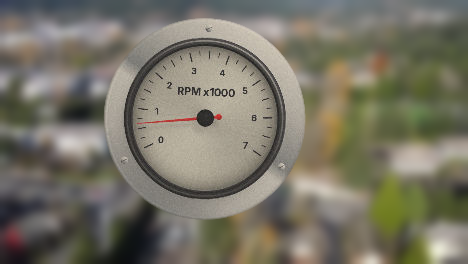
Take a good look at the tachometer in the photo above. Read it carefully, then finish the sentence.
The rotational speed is 625 rpm
